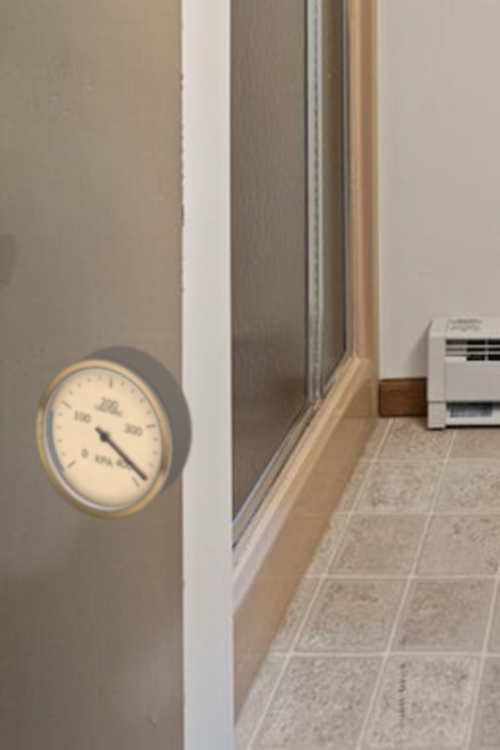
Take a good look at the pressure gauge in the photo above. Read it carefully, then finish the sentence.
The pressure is 380 kPa
